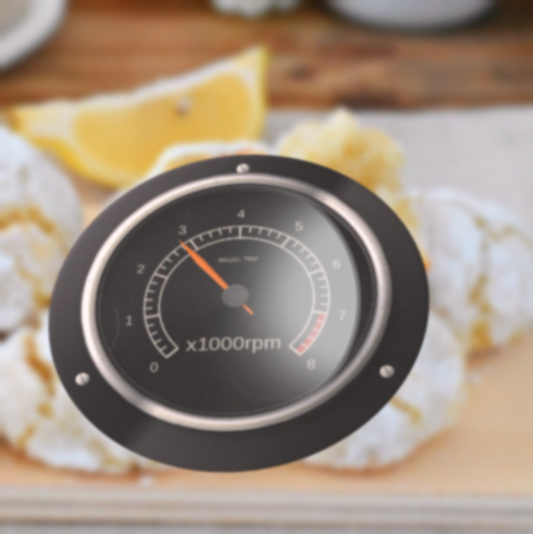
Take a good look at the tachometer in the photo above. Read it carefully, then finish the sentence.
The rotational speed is 2800 rpm
